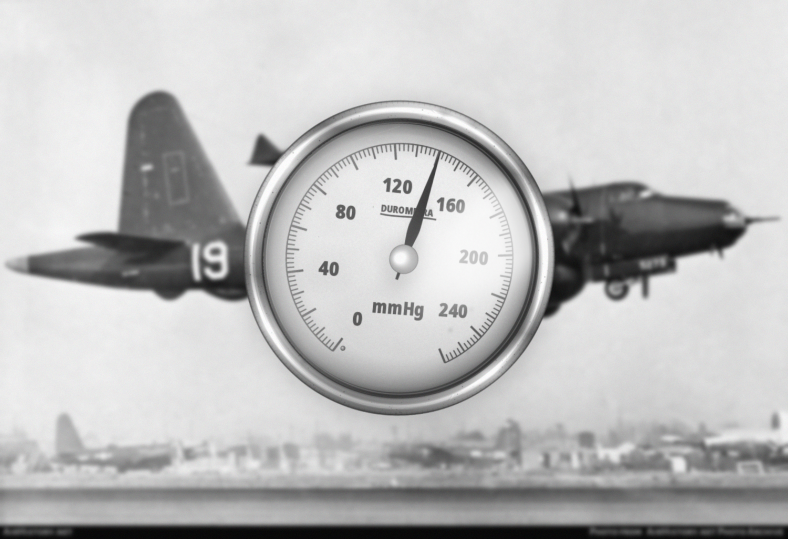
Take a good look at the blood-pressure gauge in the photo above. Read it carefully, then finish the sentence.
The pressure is 140 mmHg
